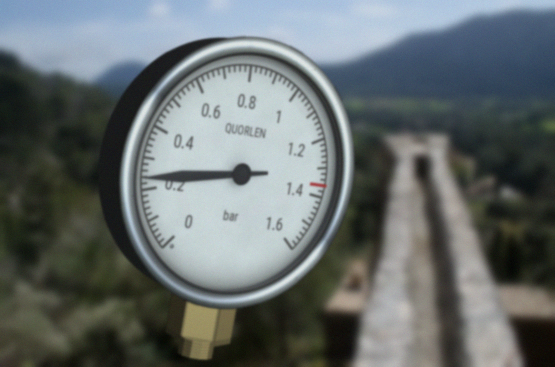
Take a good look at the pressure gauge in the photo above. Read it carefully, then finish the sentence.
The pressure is 0.24 bar
